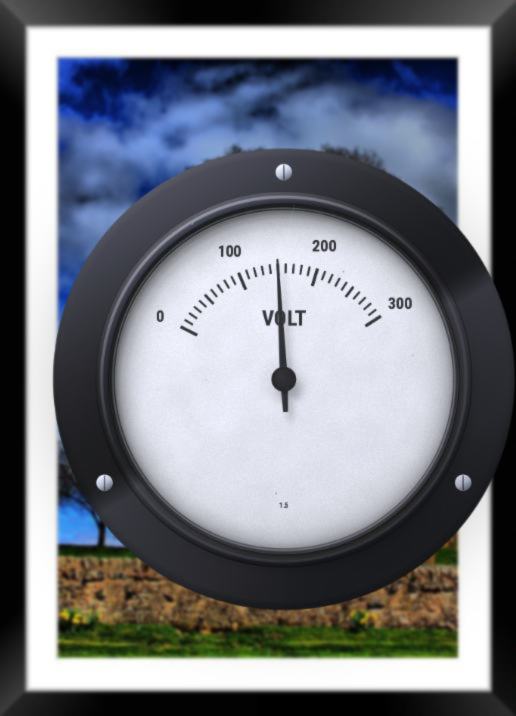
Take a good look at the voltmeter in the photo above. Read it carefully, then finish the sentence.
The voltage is 150 V
